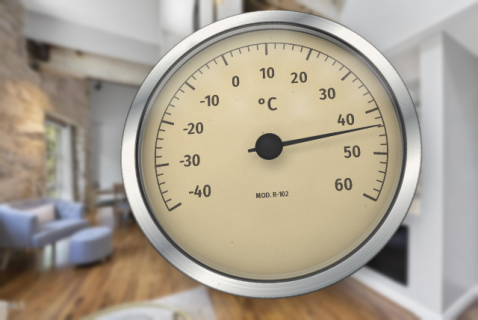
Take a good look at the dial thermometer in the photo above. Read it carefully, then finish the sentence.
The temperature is 44 °C
